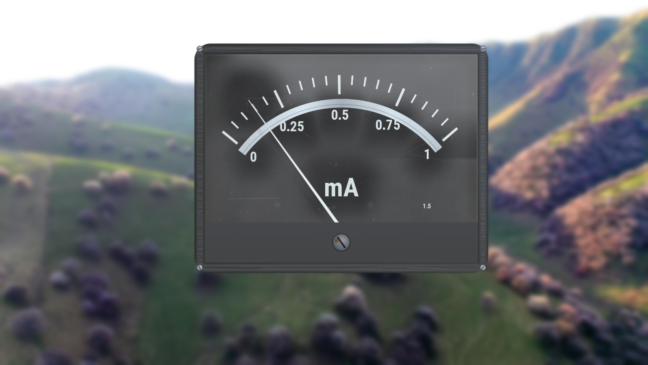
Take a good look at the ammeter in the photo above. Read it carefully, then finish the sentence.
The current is 0.15 mA
